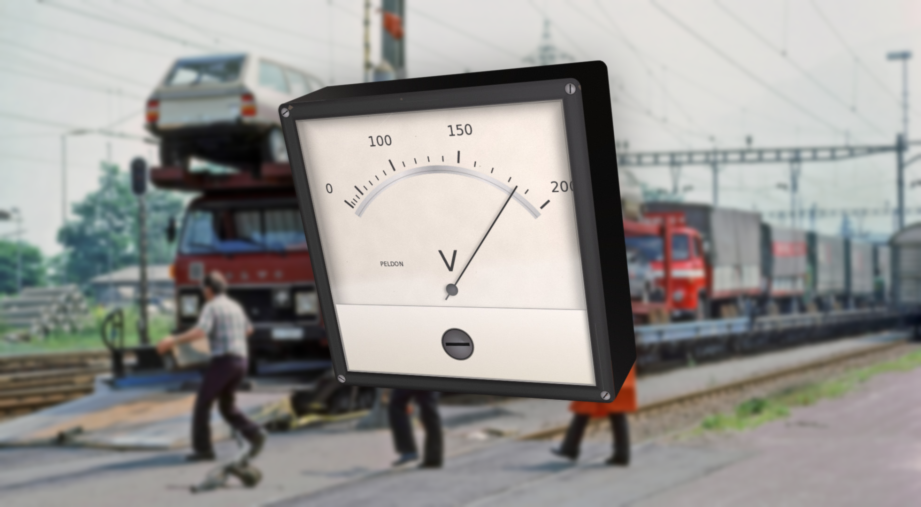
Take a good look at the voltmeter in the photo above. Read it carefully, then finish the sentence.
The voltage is 185 V
